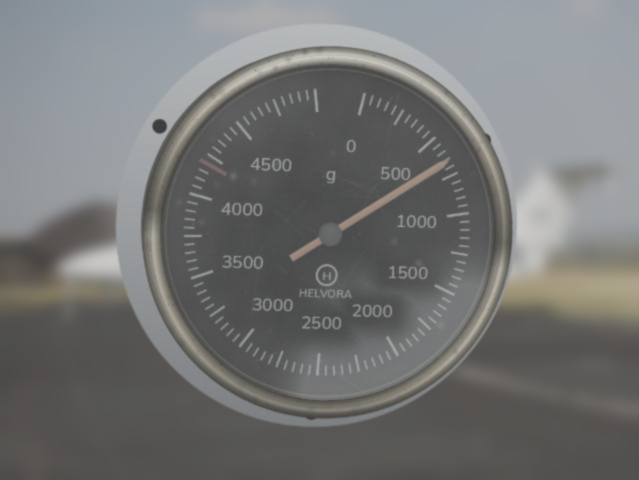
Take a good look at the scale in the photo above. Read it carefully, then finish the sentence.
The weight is 650 g
